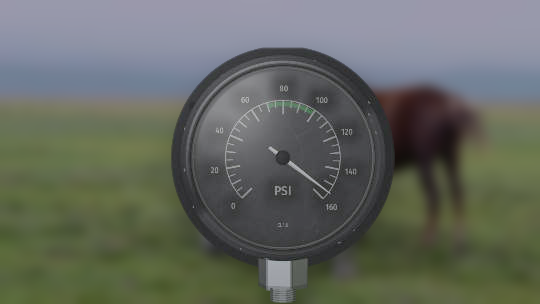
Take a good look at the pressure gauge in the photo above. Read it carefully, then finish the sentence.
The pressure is 155 psi
